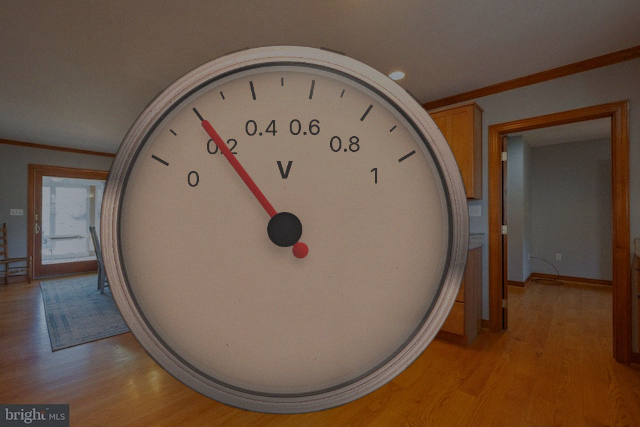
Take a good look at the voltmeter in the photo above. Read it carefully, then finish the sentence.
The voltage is 0.2 V
